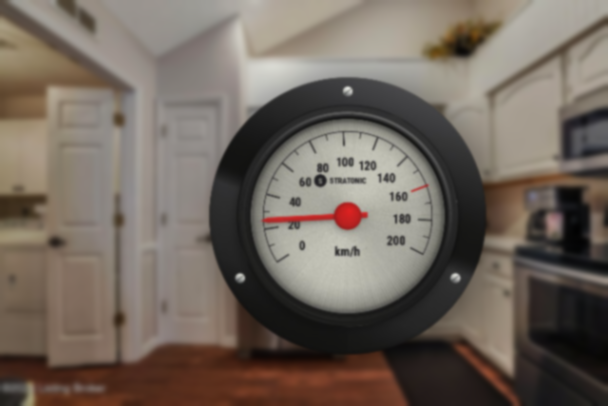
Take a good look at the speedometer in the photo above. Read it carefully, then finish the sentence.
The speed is 25 km/h
